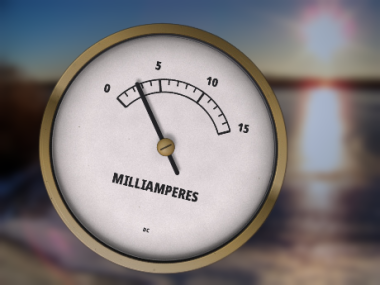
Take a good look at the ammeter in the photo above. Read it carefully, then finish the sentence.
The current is 2.5 mA
